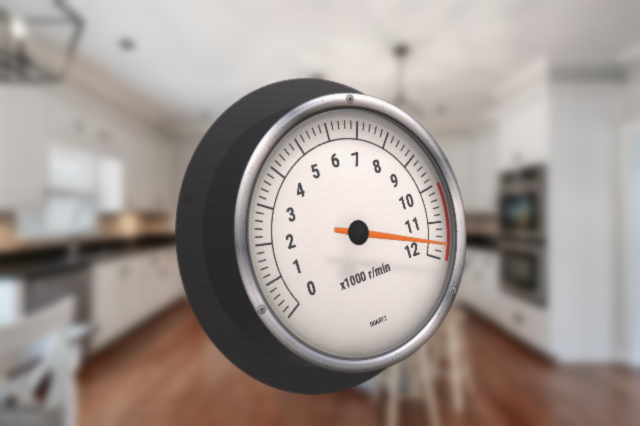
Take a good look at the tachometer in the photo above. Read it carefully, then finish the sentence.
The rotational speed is 11600 rpm
